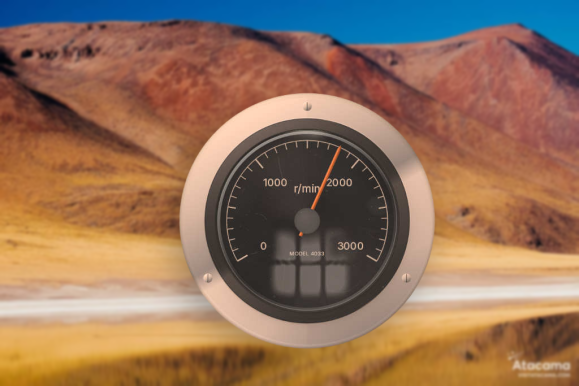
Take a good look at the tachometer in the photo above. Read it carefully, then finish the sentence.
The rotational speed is 1800 rpm
